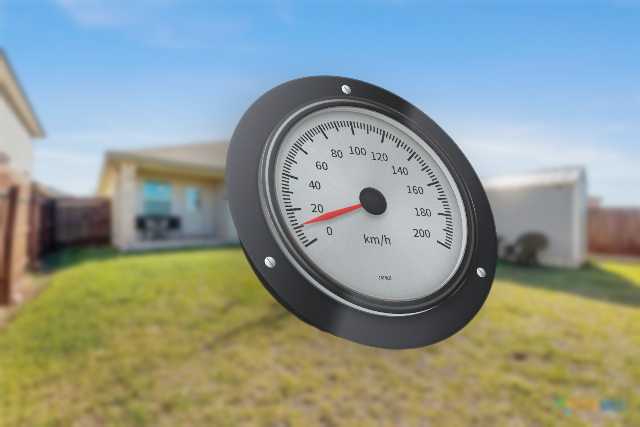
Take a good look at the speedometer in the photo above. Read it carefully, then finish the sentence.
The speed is 10 km/h
